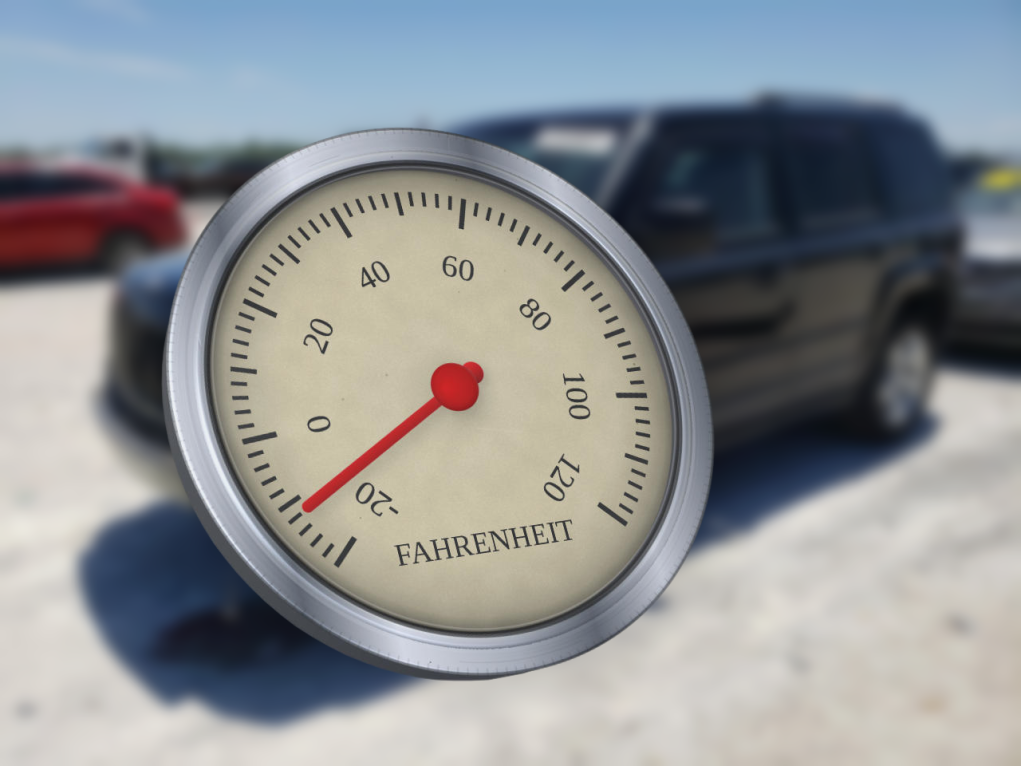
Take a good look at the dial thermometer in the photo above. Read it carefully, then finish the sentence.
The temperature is -12 °F
